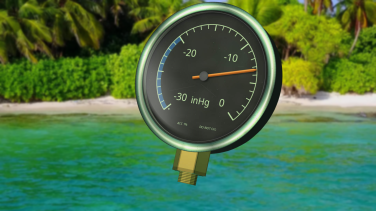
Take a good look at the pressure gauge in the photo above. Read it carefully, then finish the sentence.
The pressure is -6.5 inHg
